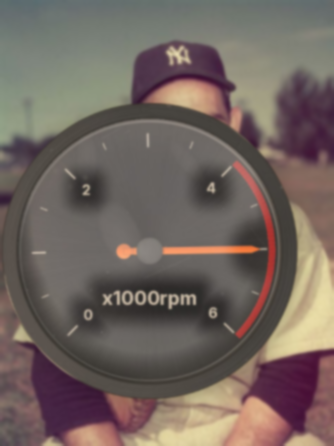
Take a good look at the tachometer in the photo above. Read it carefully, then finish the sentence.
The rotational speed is 5000 rpm
